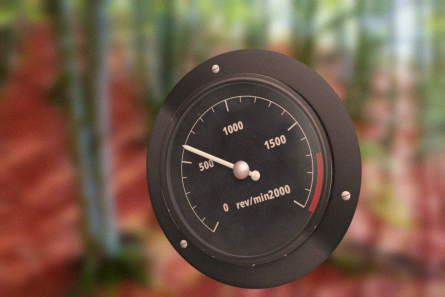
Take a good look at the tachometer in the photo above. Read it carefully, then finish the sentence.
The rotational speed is 600 rpm
